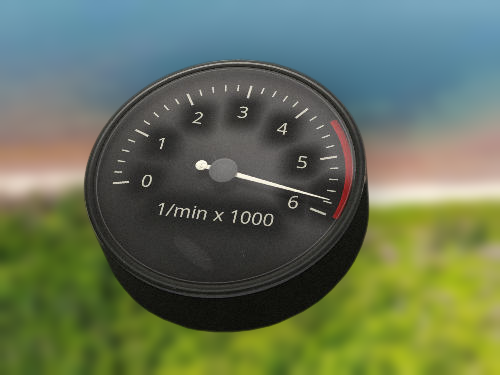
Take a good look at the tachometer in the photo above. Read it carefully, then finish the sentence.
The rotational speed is 5800 rpm
